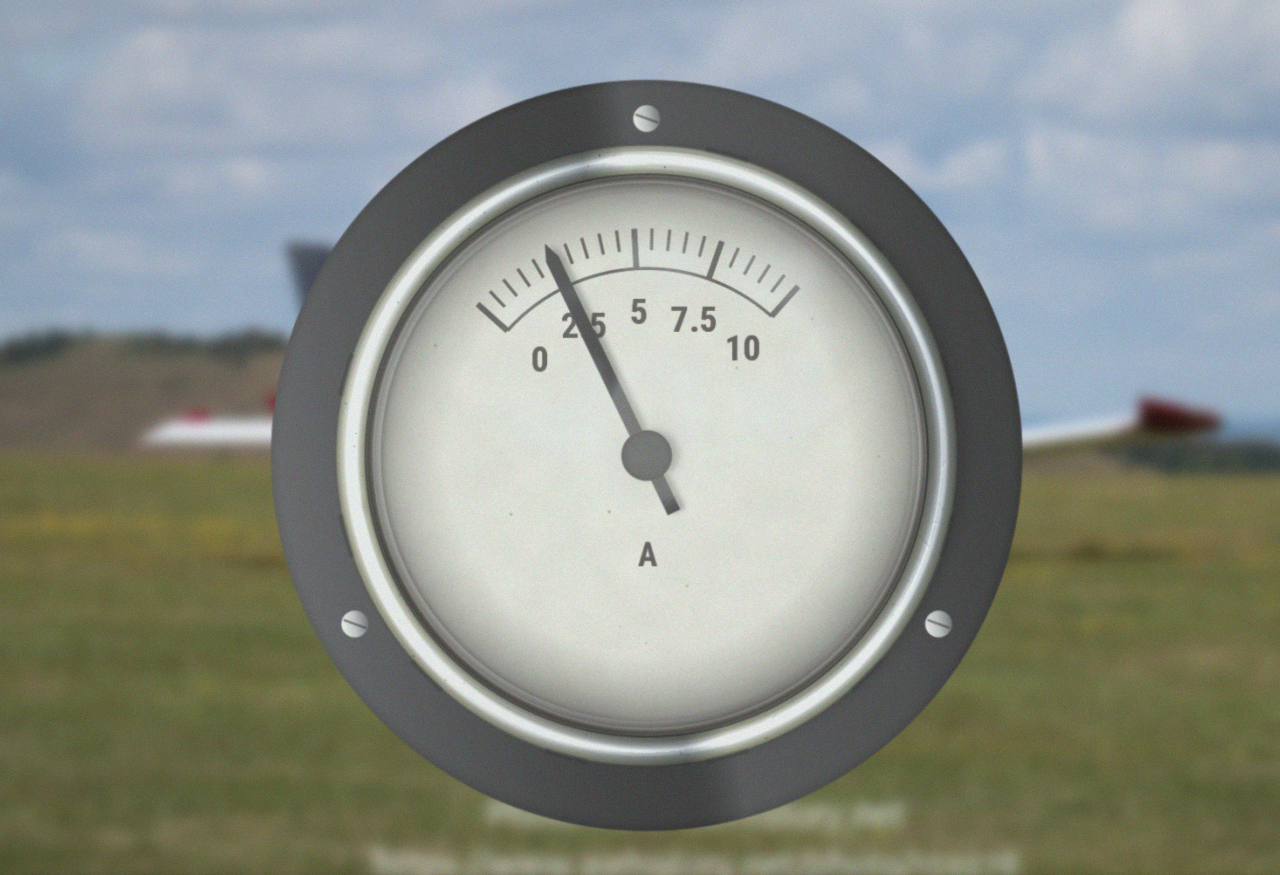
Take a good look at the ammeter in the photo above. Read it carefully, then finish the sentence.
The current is 2.5 A
